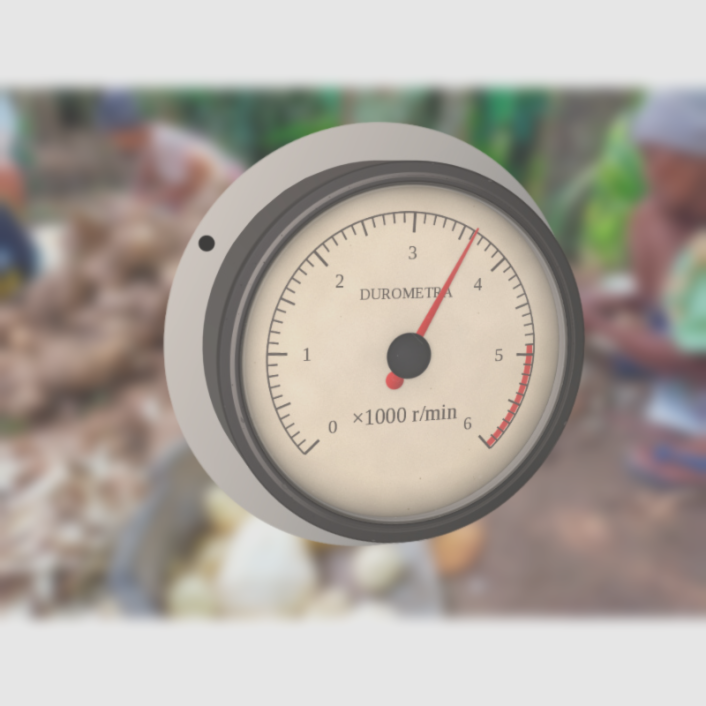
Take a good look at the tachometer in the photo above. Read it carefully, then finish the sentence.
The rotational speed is 3600 rpm
